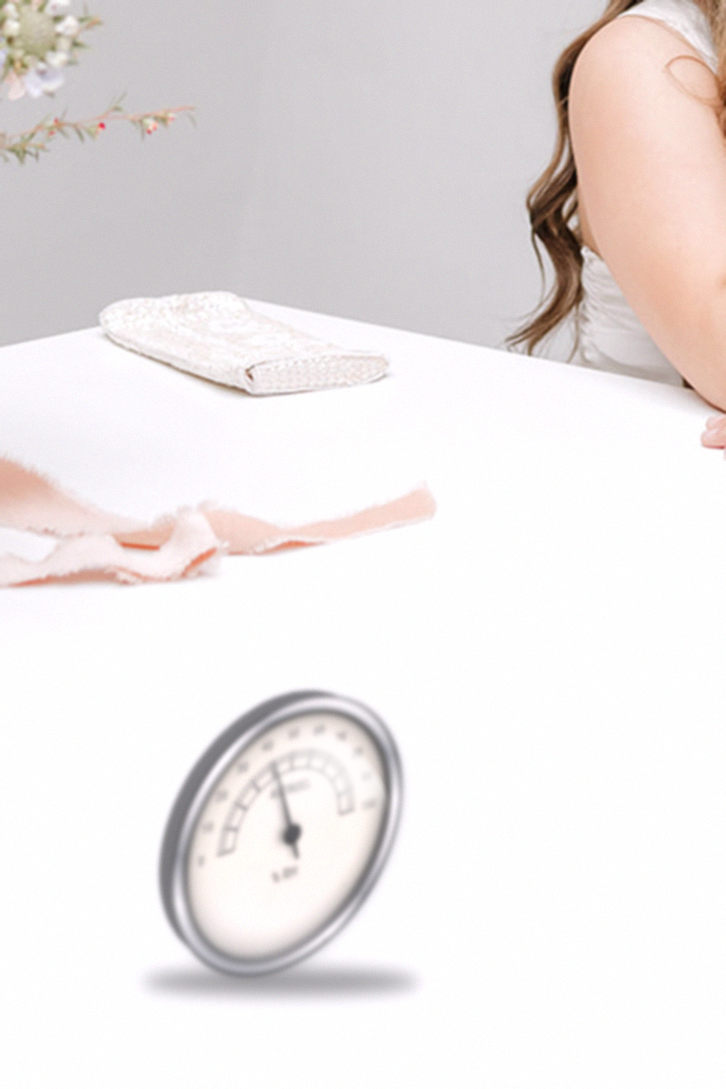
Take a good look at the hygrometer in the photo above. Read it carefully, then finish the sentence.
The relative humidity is 40 %
